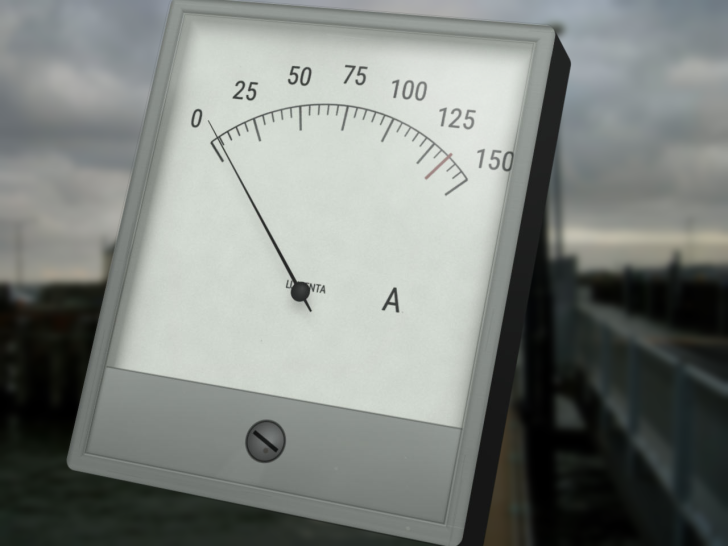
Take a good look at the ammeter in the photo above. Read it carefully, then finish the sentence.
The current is 5 A
